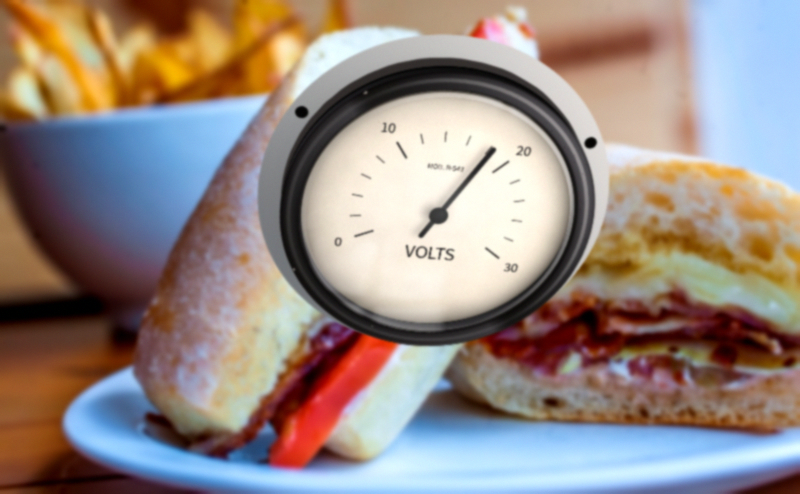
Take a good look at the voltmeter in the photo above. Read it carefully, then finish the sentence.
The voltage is 18 V
